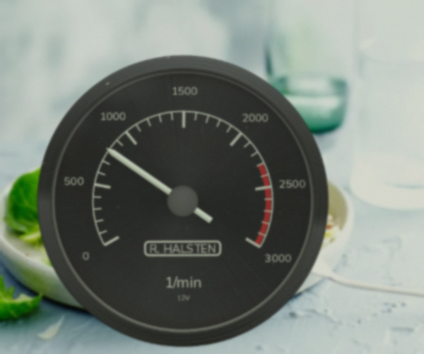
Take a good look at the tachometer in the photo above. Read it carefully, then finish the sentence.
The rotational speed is 800 rpm
